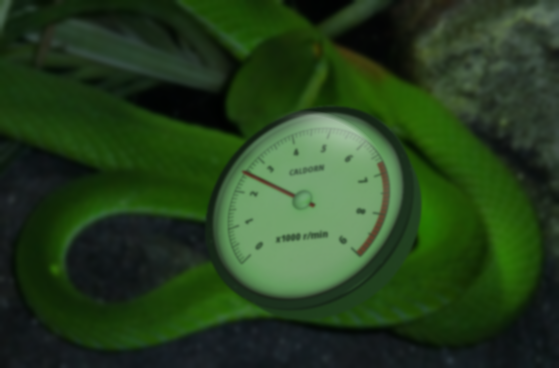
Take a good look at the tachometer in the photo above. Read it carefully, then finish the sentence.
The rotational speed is 2500 rpm
